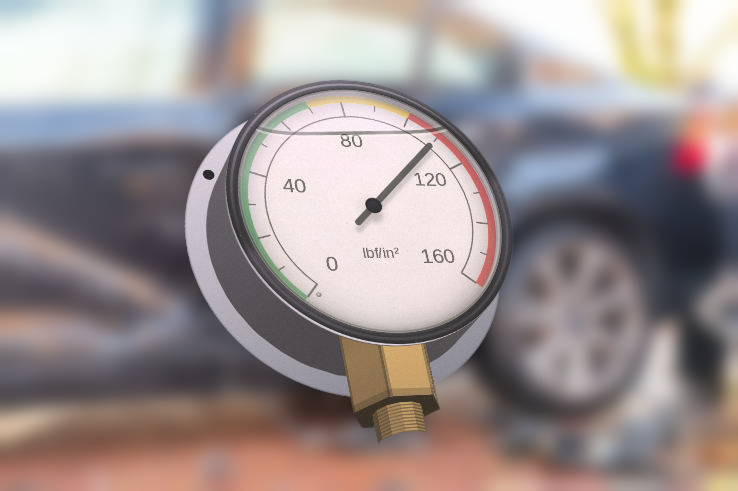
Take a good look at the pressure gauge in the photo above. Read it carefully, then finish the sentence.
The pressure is 110 psi
